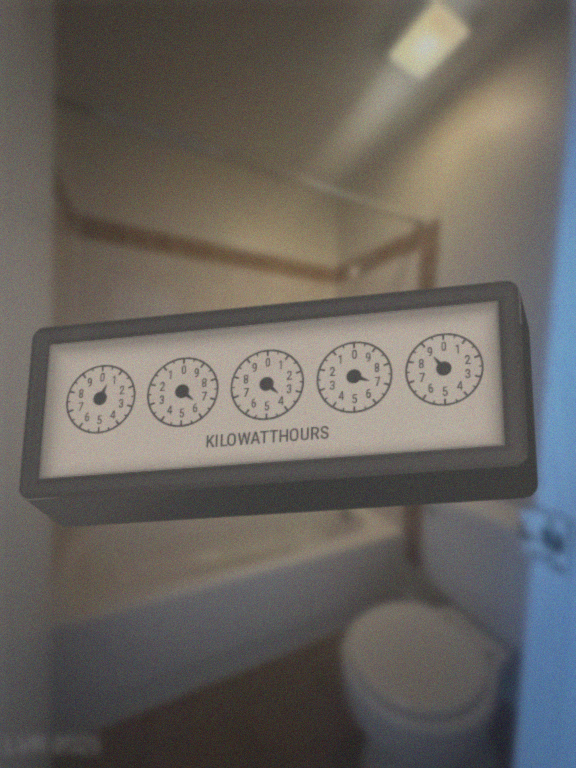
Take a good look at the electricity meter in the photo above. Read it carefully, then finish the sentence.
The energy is 6369 kWh
